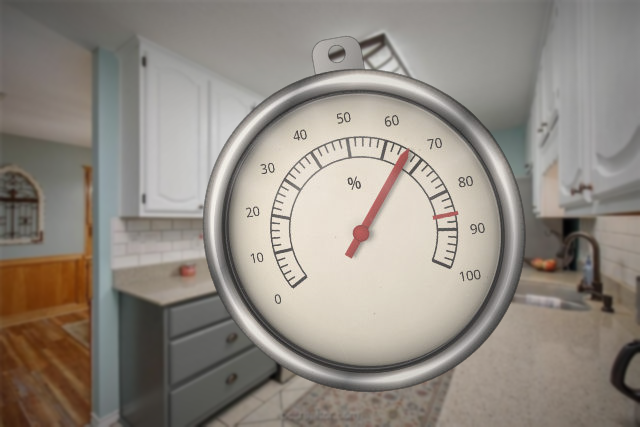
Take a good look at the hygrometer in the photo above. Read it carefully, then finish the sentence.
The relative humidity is 66 %
